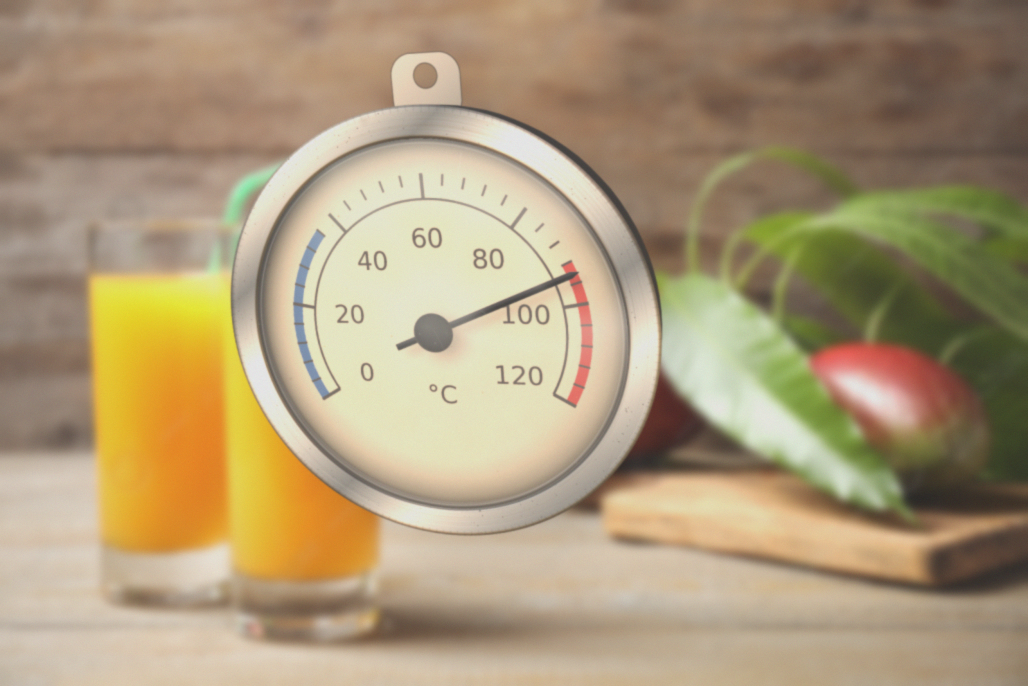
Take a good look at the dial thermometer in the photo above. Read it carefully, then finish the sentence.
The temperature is 94 °C
